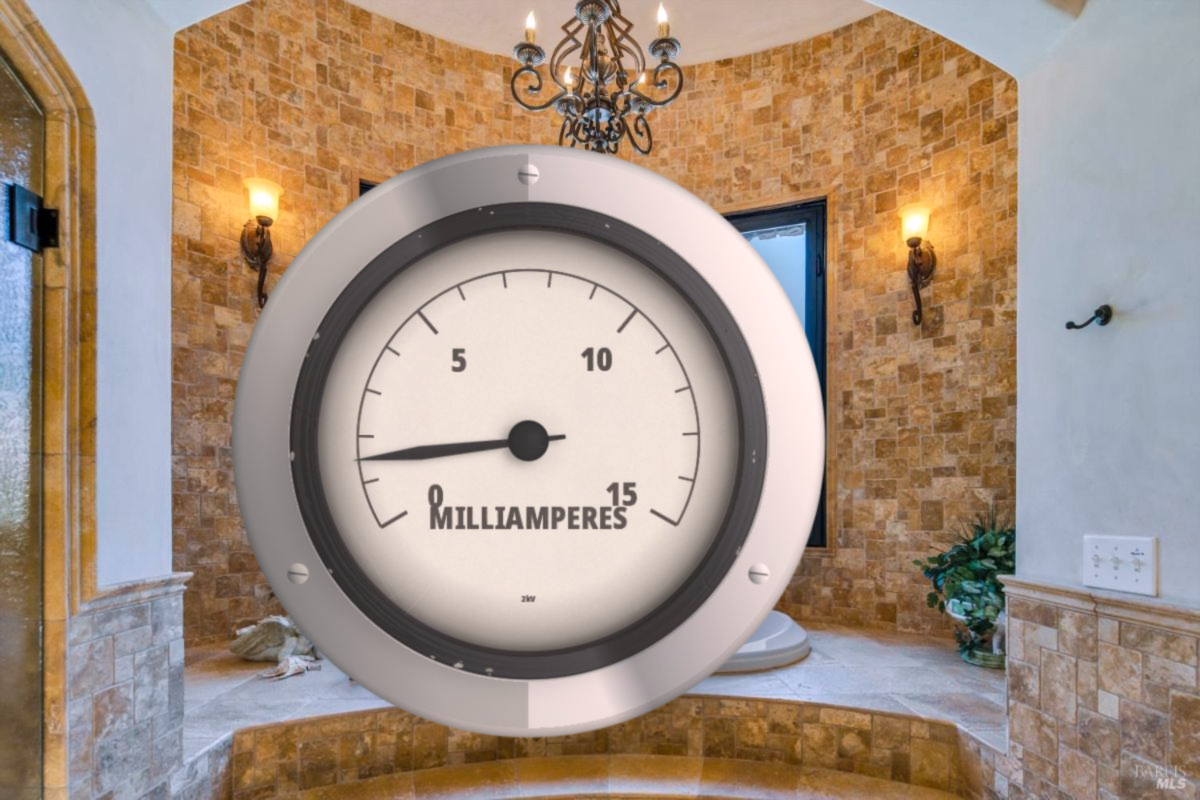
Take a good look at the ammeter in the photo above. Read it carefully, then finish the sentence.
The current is 1.5 mA
